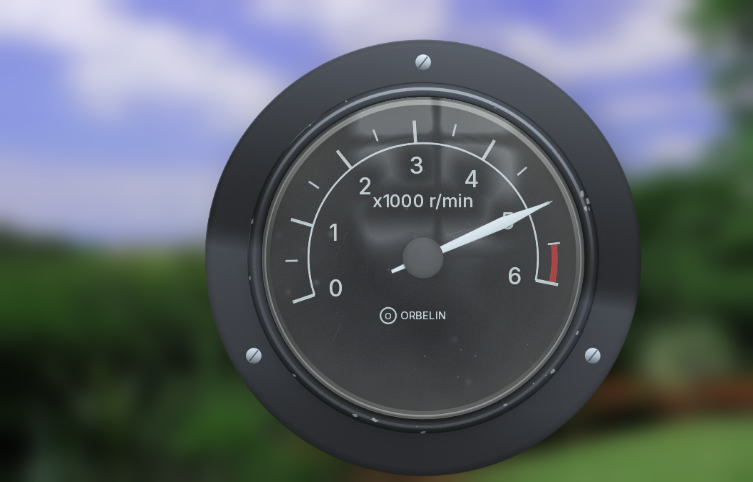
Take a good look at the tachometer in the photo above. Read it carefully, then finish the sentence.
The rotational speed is 5000 rpm
